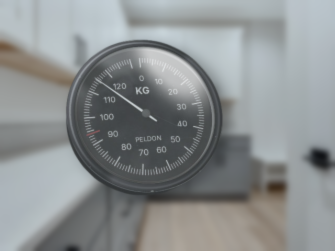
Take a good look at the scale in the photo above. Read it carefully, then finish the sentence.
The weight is 115 kg
